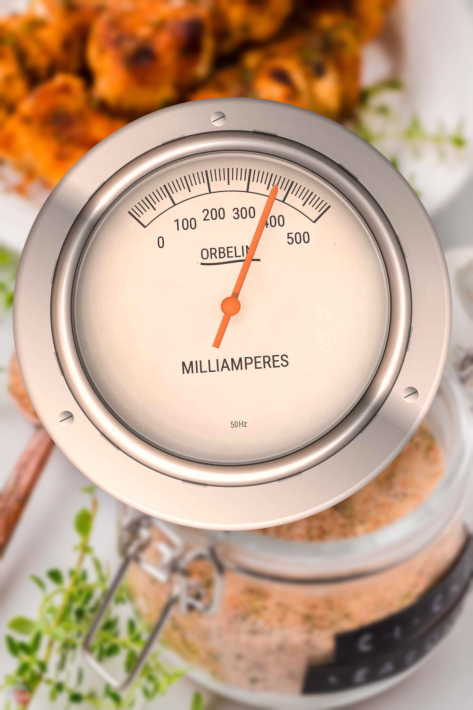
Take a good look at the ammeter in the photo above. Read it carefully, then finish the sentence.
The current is 370 mA
